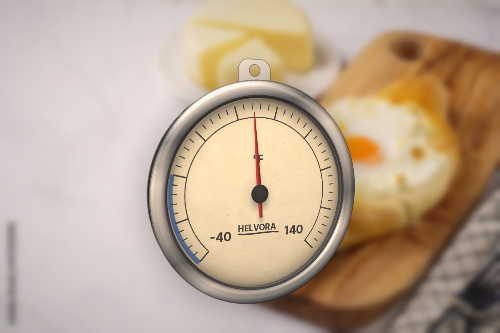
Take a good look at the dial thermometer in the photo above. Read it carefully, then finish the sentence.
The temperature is 48 °F
